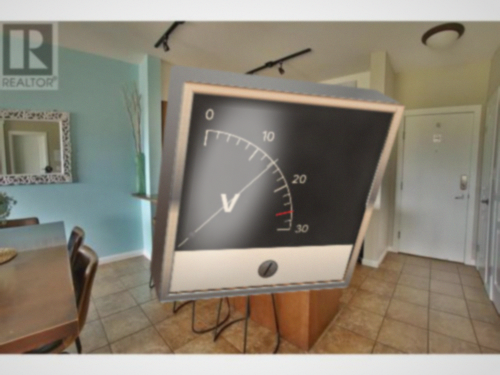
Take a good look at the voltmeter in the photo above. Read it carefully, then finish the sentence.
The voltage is 14 V
